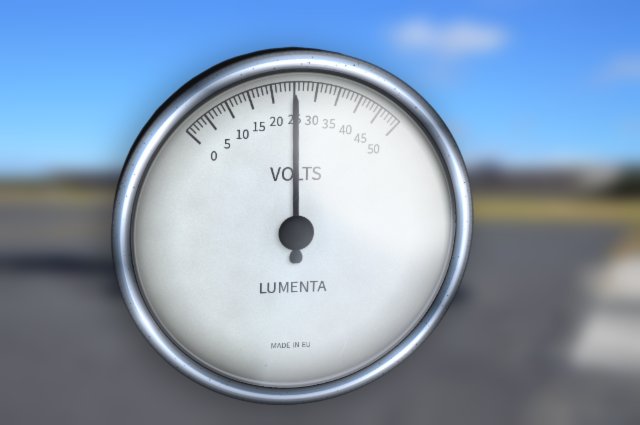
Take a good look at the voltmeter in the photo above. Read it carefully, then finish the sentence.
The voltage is 25 V
